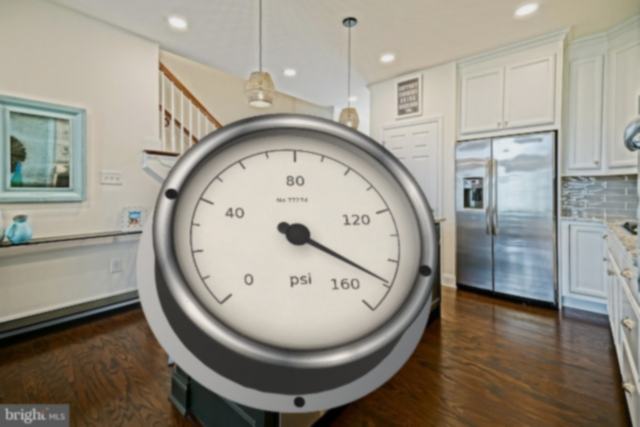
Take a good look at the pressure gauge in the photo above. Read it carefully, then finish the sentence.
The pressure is 150 psi
